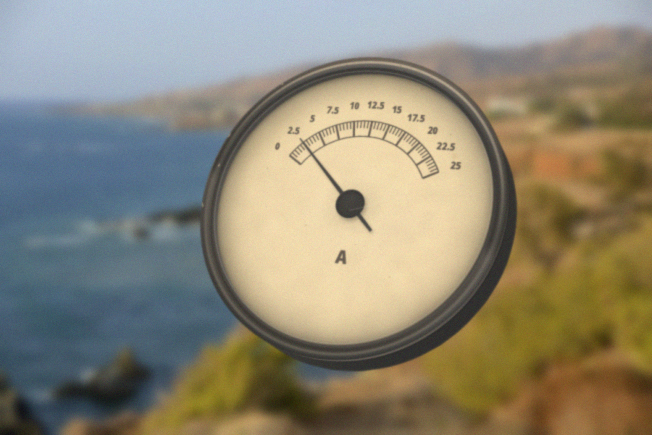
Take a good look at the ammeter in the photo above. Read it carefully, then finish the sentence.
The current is 2.5 A
